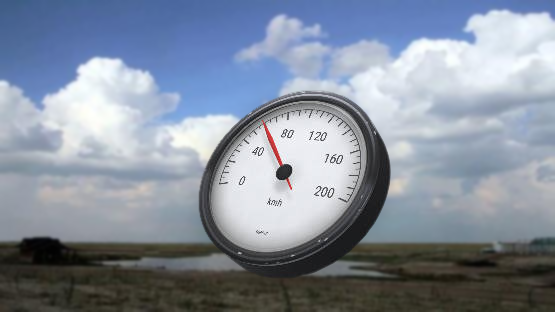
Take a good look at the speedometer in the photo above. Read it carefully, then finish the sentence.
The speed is 60 km/h
